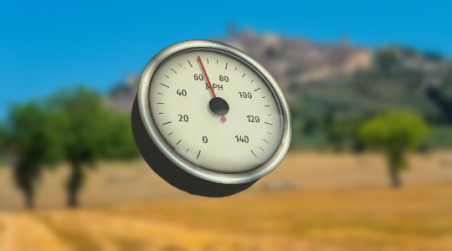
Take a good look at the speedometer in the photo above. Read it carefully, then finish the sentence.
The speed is 65 mph
